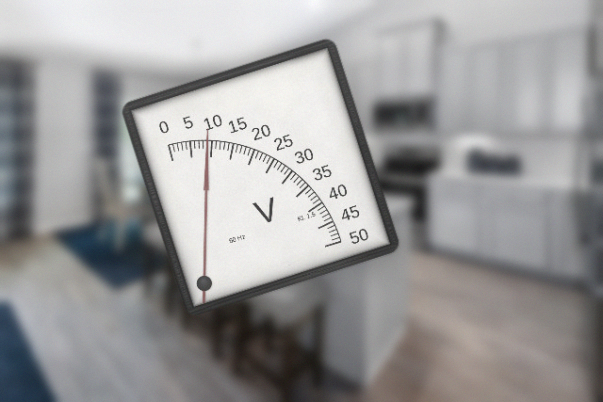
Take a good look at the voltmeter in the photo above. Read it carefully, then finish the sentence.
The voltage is 9 V
